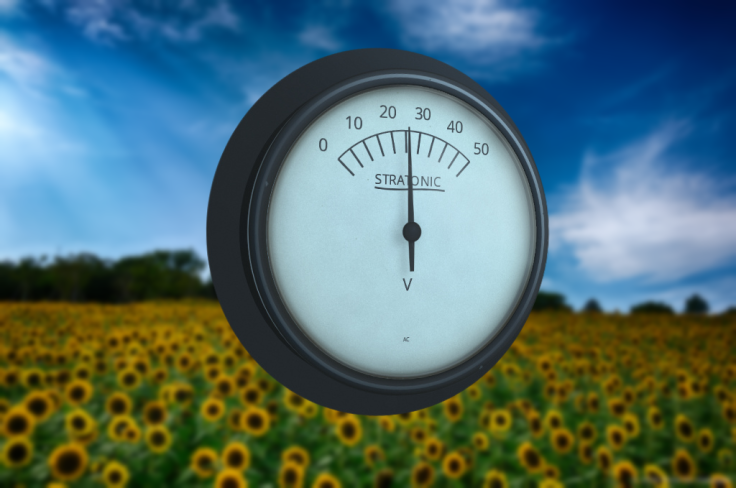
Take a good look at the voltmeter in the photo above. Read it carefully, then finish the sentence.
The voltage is 25 V
